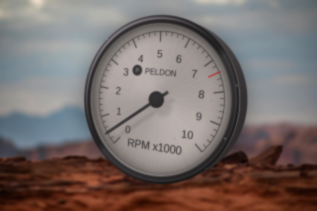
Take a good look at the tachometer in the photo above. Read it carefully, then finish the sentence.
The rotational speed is 400 rpm
